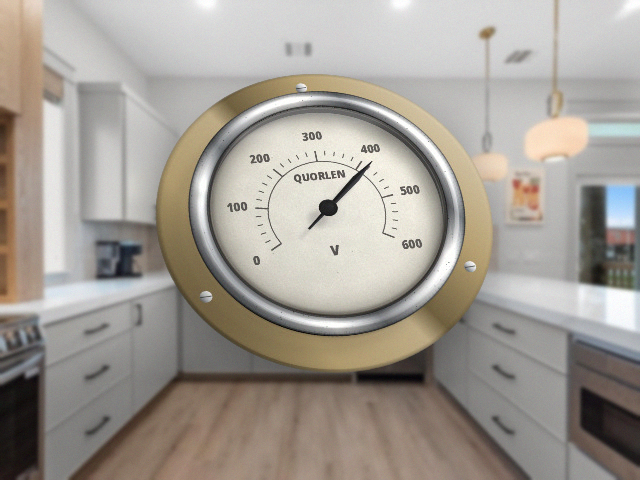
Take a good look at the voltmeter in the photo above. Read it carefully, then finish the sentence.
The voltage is 420 V
